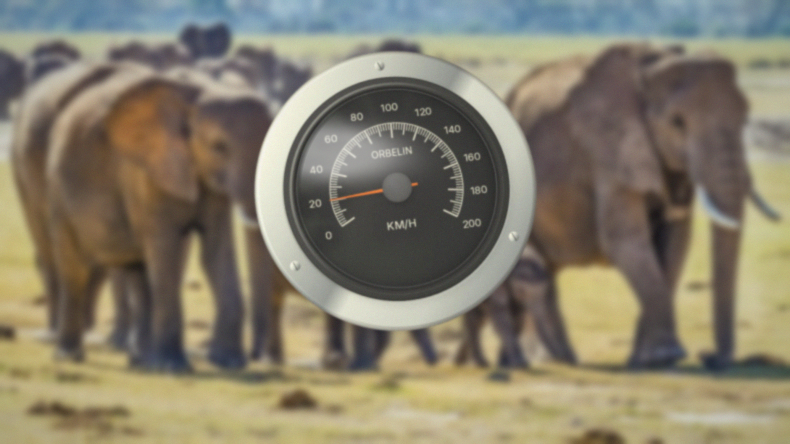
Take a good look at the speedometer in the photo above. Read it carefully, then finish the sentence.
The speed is 20 km/h
